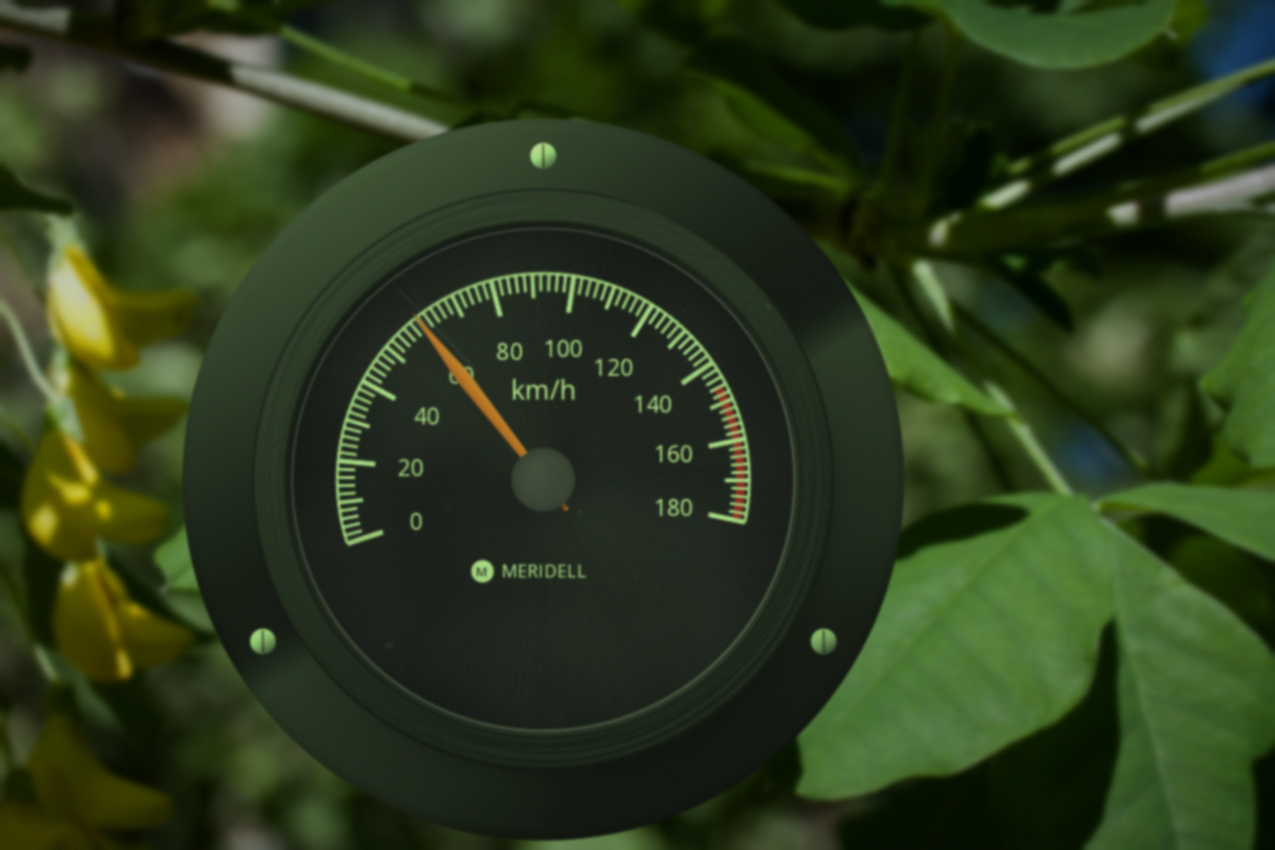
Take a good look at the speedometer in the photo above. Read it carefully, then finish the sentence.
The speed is 60 km/h
